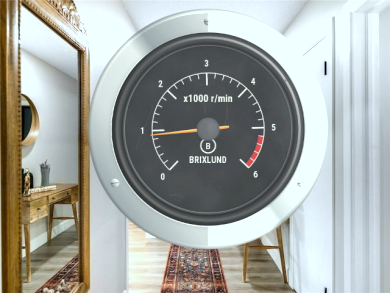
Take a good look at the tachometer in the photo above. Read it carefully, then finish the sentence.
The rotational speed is 900 rpm
